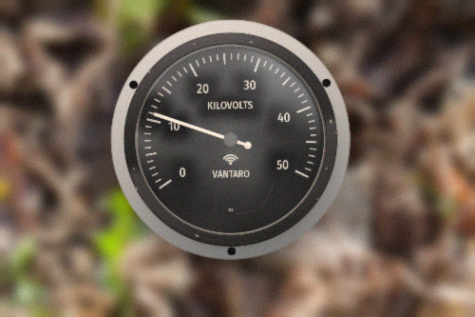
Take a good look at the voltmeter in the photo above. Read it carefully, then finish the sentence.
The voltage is 11 kV
